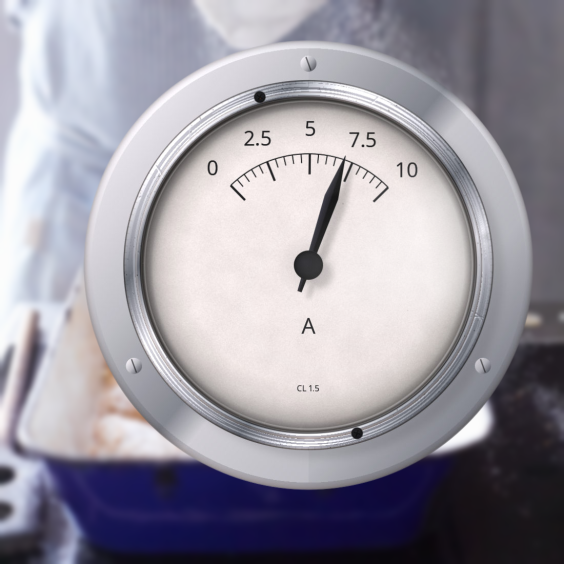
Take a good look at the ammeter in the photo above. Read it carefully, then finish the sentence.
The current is 7 A
